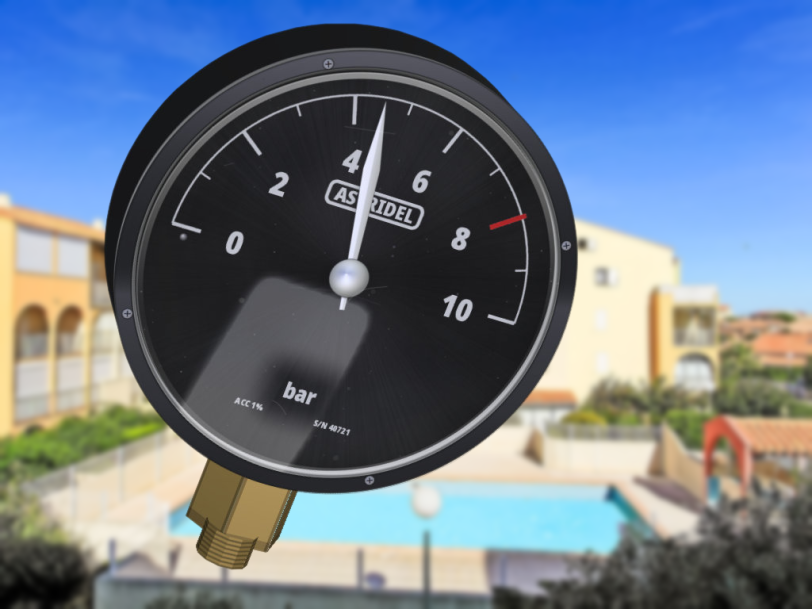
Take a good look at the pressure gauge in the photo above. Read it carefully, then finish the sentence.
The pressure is 4.5 bar
